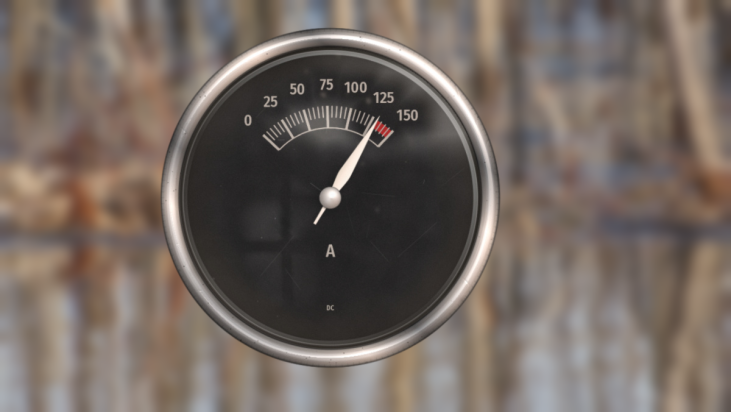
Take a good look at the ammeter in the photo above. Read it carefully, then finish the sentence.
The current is 130 A
